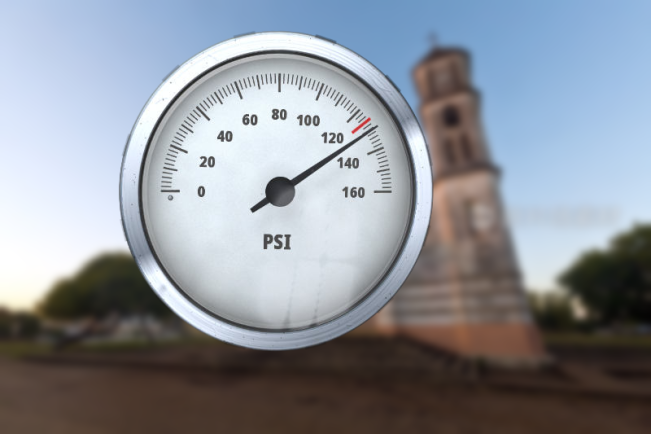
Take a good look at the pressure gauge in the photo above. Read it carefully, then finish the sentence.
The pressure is 130 psi
